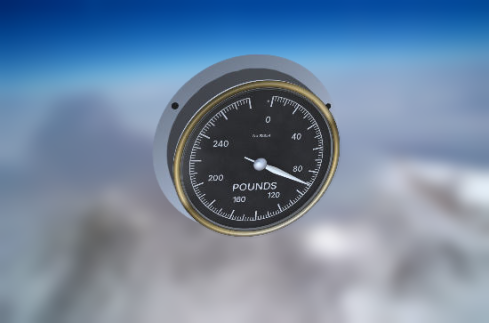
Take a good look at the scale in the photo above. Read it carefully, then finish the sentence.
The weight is 90 lb
